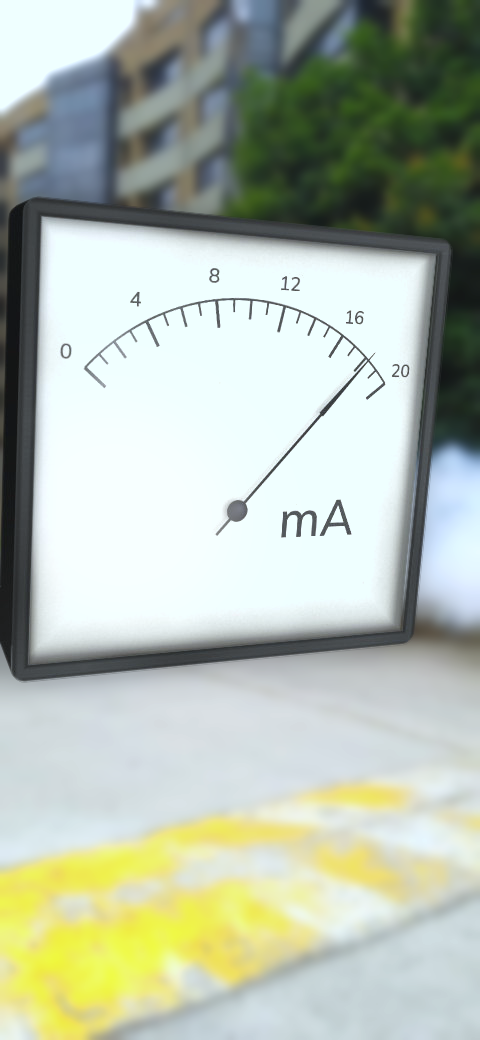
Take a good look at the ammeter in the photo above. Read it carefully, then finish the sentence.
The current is 18 mA
